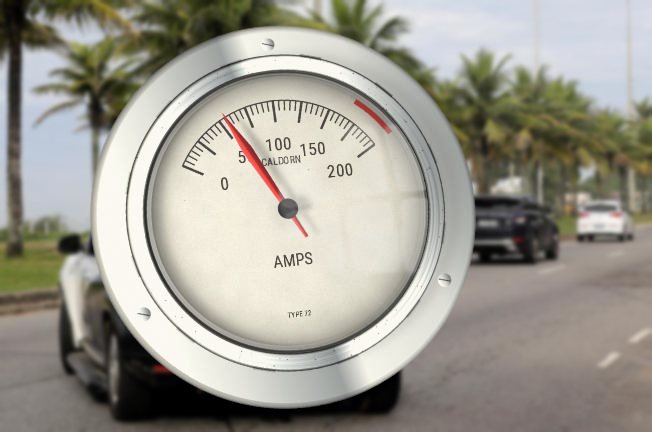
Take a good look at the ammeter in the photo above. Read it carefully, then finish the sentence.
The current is 55 A
